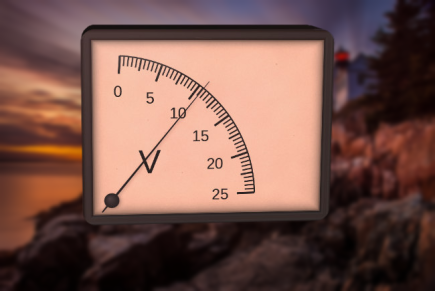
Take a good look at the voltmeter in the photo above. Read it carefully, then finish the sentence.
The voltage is 10.5 V
